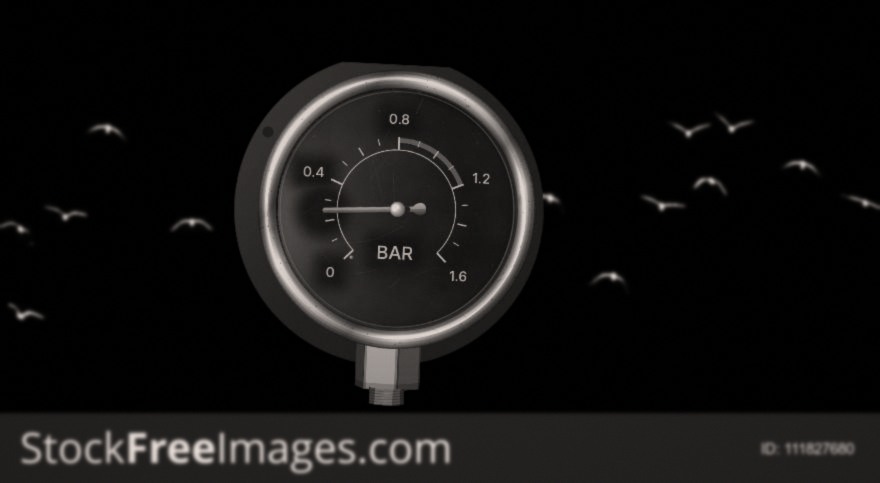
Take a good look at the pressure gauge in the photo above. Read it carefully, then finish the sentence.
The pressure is 0.25 bar
